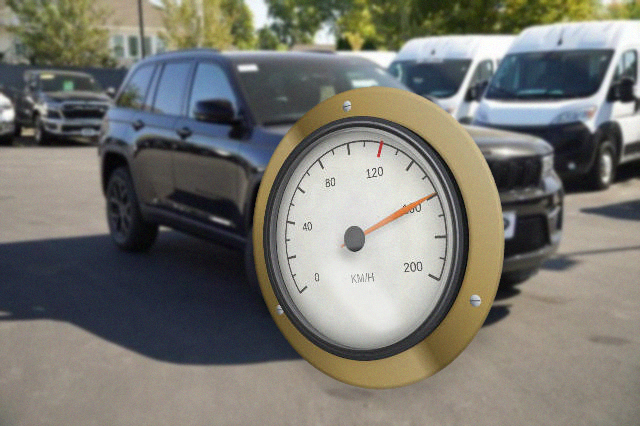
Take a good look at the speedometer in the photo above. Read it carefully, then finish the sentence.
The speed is 160 km/h
